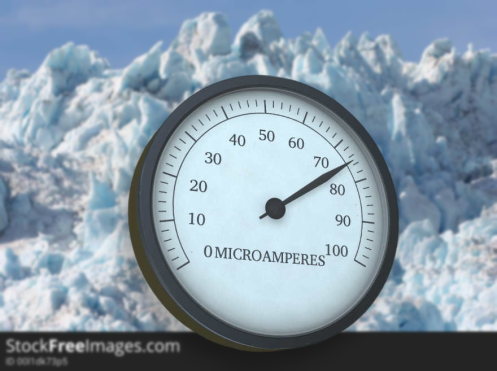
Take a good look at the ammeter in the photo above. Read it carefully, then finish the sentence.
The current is 75 µA
